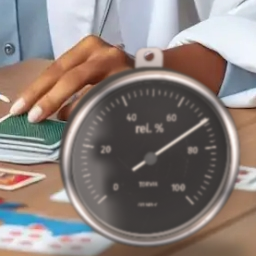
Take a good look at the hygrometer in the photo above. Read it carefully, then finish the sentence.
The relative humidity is 70 %
